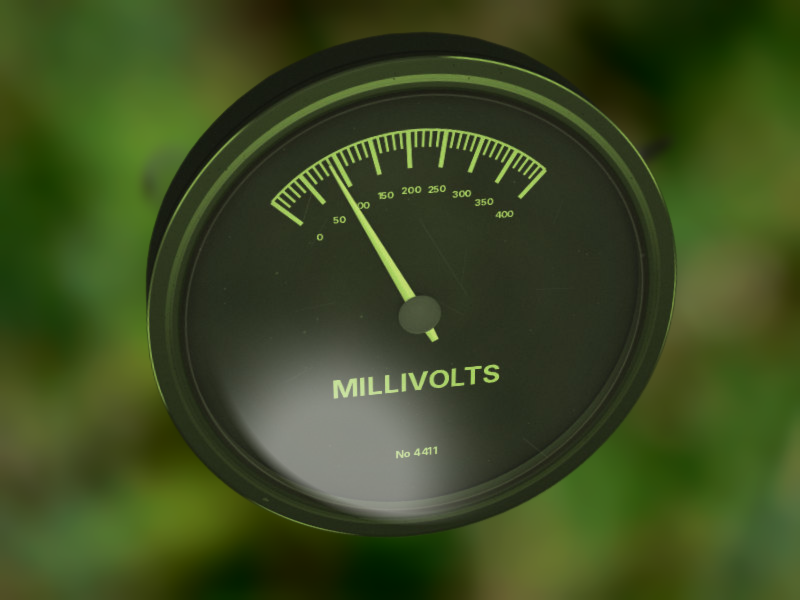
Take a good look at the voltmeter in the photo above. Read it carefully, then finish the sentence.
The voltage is 90 mV
